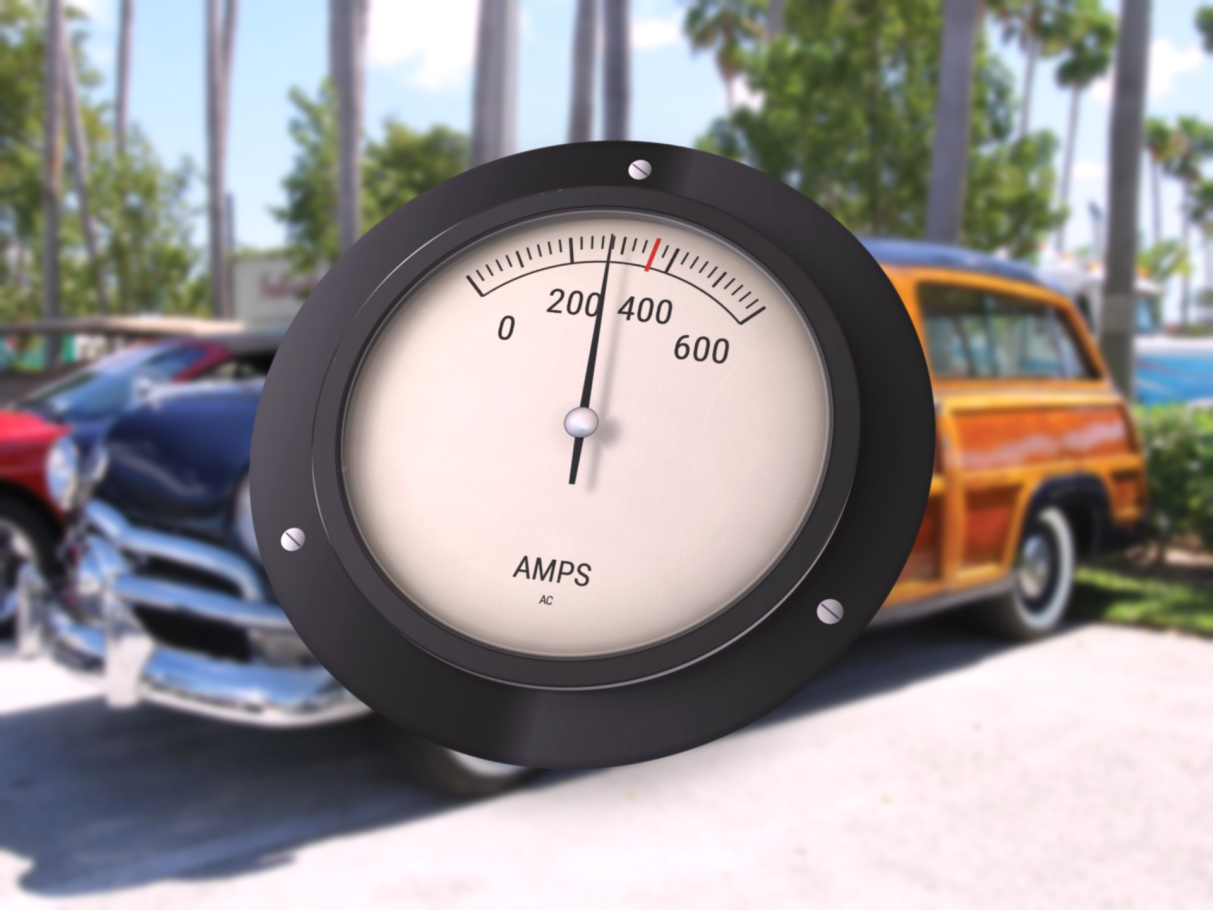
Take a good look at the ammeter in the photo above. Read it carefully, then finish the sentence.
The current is 280 A
